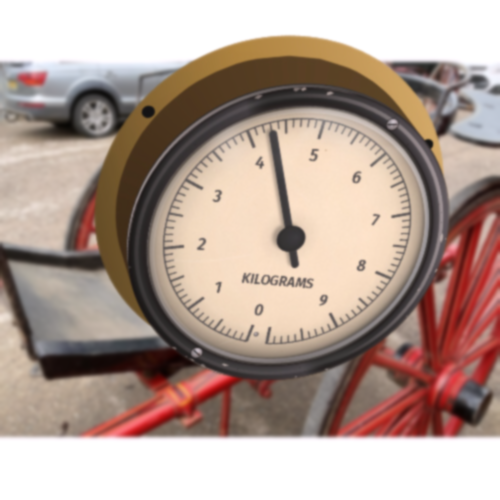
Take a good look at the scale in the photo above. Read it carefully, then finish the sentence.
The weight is 4.3 kg
